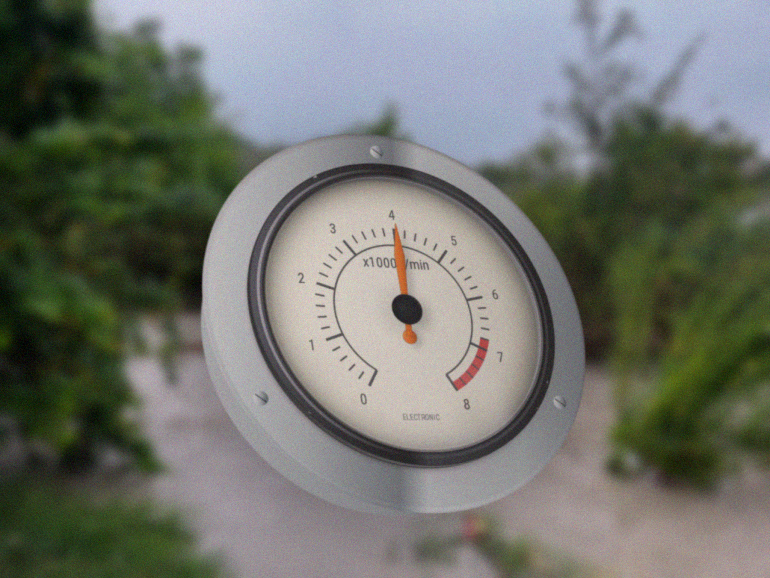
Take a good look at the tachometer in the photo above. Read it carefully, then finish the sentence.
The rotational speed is 4000 rpm
